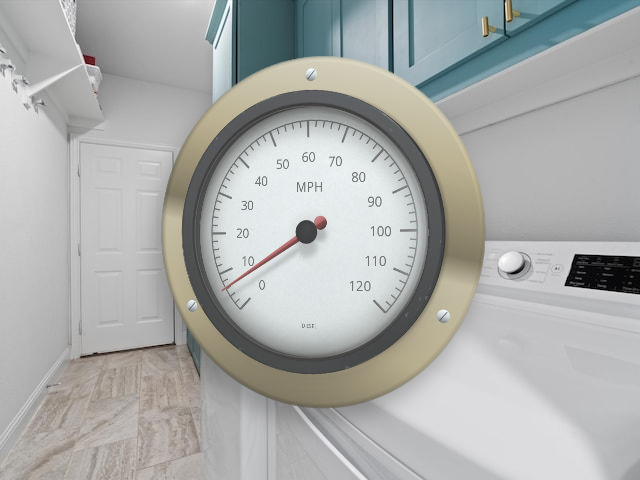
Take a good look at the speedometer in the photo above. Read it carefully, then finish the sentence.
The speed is 6 mph
